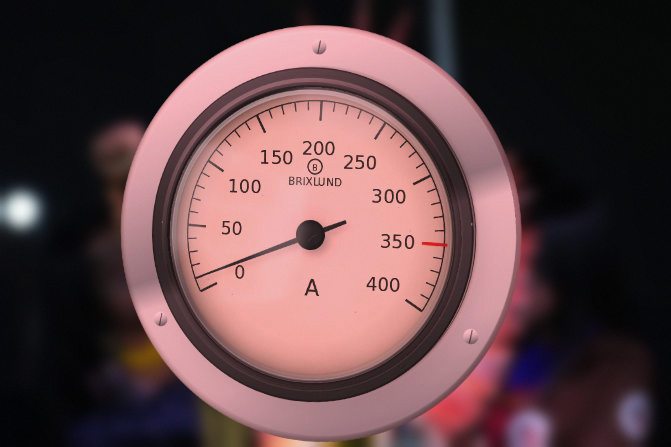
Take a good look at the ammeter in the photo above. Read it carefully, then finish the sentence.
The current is 10 A
